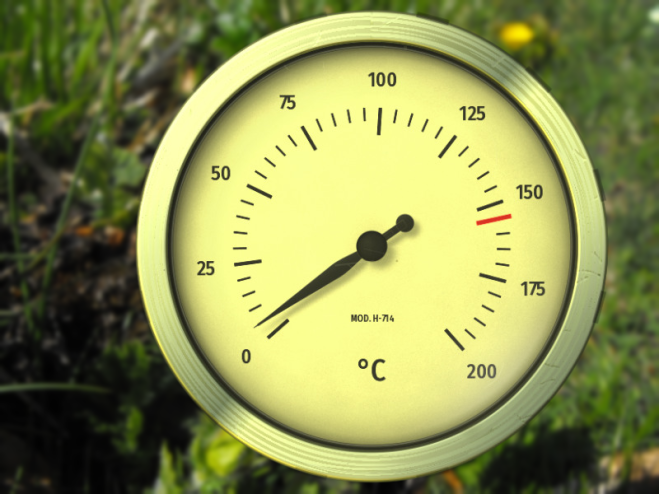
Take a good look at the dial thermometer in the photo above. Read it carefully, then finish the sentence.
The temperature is 5 °C
